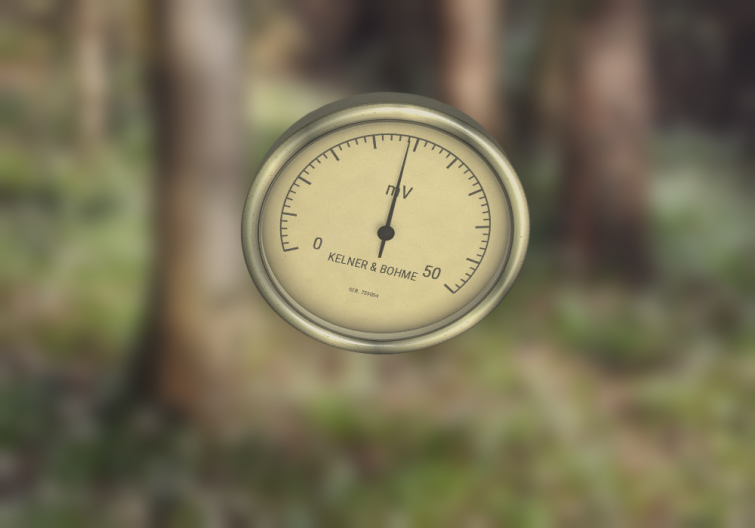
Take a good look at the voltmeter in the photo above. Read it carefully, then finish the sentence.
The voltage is 24 mV
